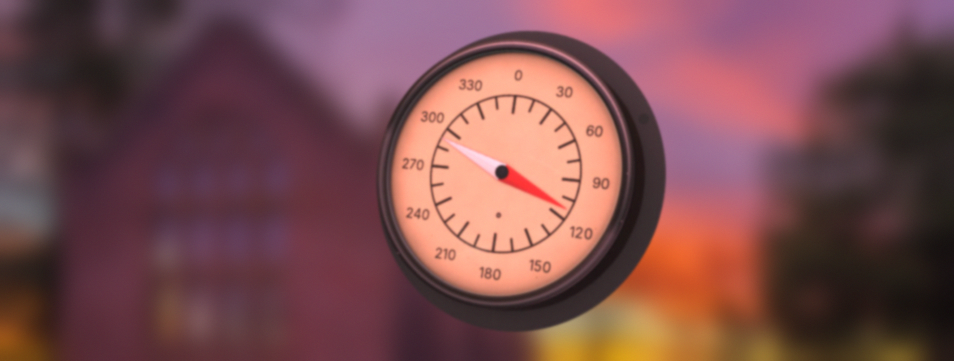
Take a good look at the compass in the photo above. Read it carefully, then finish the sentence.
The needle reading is 112.5 °
